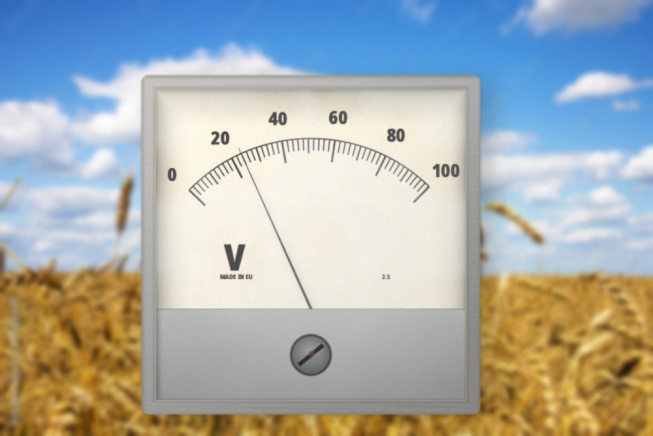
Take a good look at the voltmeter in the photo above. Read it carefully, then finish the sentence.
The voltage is 24 V
